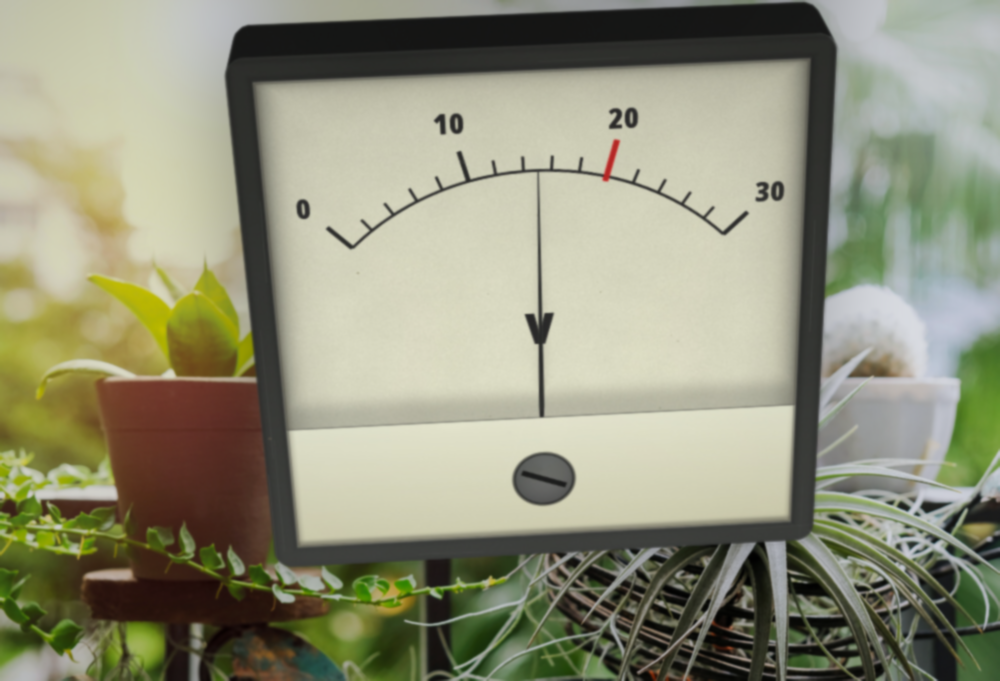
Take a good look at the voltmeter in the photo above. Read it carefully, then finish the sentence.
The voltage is 15 V
